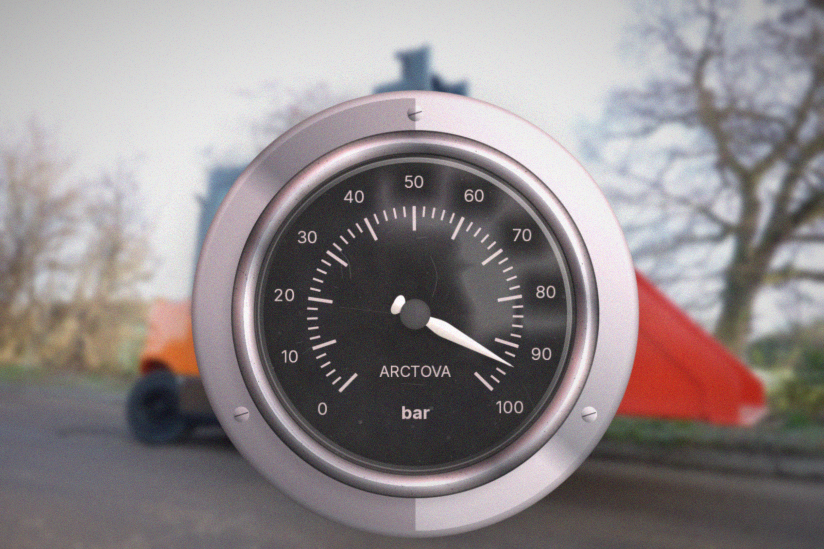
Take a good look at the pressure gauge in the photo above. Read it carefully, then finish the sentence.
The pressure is 94 bar
